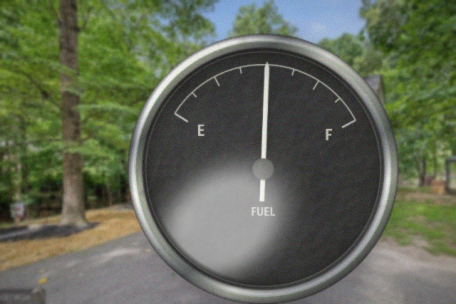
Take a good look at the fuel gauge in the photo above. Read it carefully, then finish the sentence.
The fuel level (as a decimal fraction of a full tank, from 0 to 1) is 0.5
